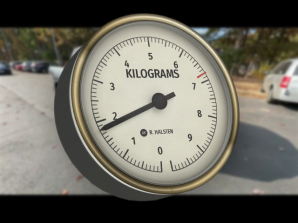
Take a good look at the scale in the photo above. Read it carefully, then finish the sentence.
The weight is 1.8 kg
